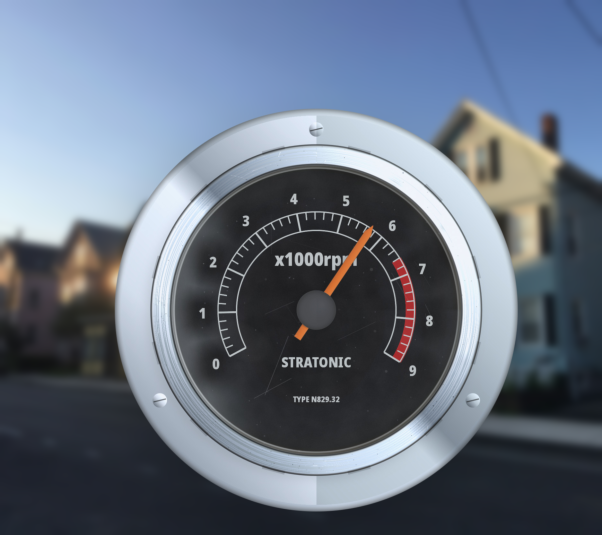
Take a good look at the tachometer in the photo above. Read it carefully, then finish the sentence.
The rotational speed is 5700 rpm
